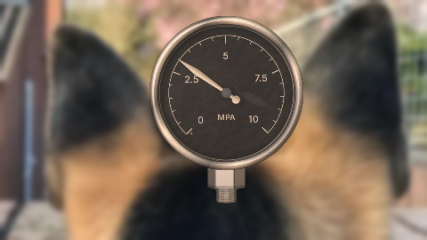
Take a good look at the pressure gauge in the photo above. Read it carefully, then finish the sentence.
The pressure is 3 MPa
